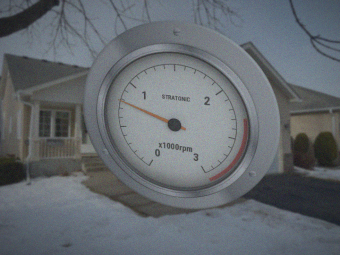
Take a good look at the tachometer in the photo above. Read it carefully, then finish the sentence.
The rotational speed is 800 rpm
